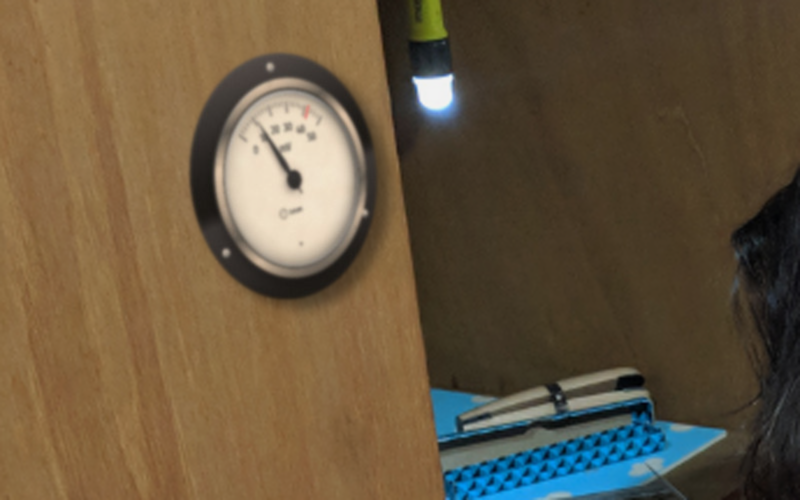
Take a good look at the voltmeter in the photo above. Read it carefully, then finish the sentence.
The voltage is 10 mV
